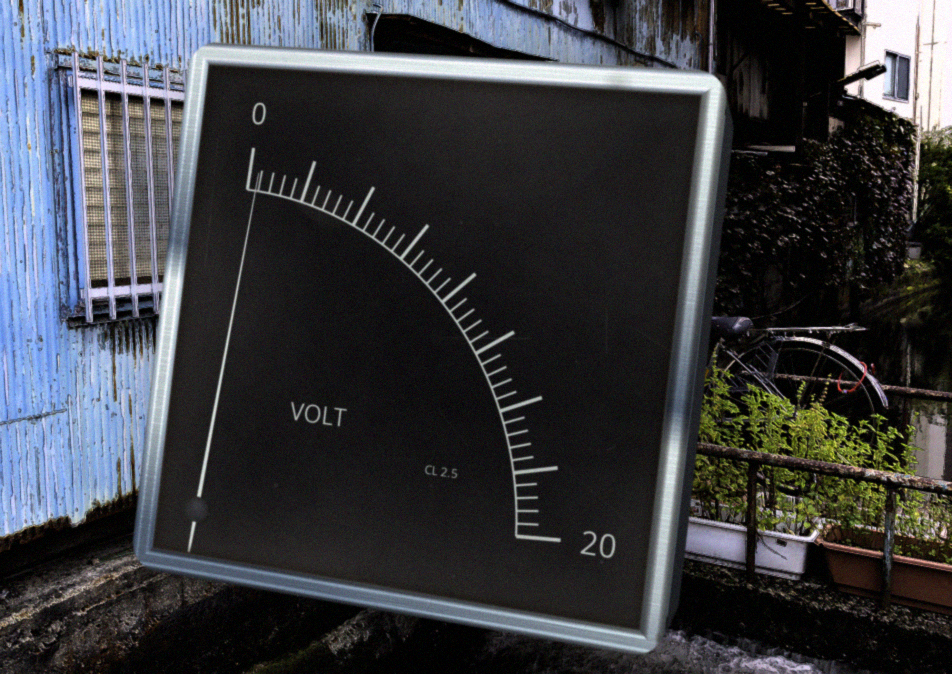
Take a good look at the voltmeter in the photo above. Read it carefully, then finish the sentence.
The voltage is 0.5 V
